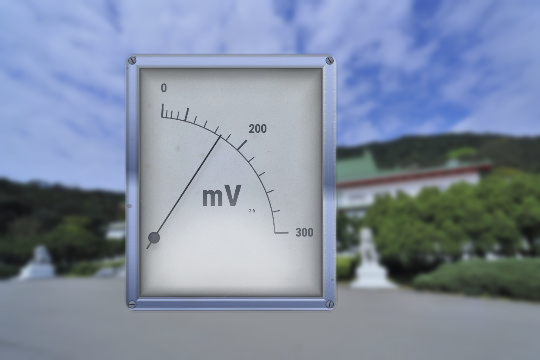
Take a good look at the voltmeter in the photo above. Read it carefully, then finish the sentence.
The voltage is 170 mV
